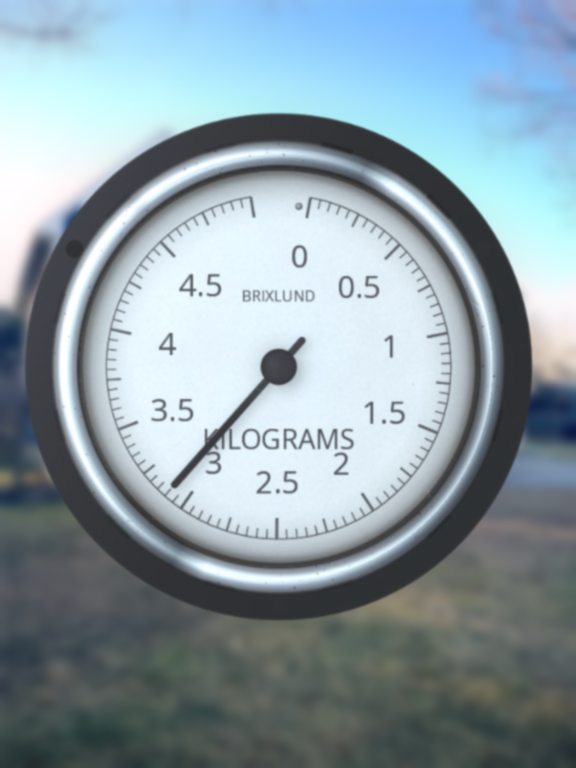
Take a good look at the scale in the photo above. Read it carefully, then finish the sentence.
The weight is 3.1 kg
